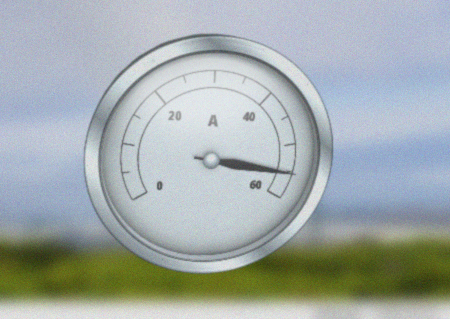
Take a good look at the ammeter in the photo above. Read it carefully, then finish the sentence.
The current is 55 A
